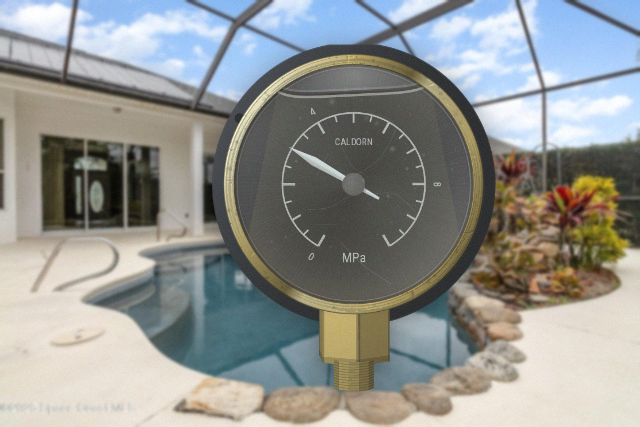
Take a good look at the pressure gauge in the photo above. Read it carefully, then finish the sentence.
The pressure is 3 MPa
